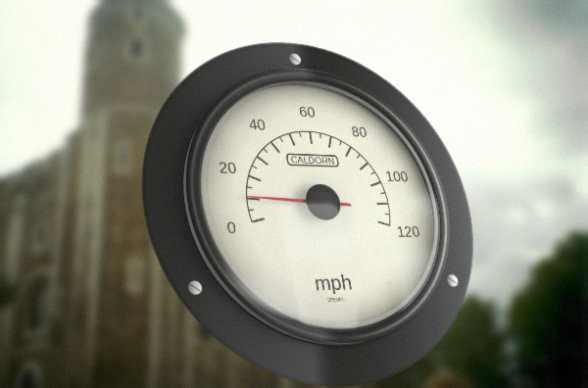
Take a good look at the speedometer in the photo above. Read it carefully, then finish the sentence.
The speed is 10 mph
